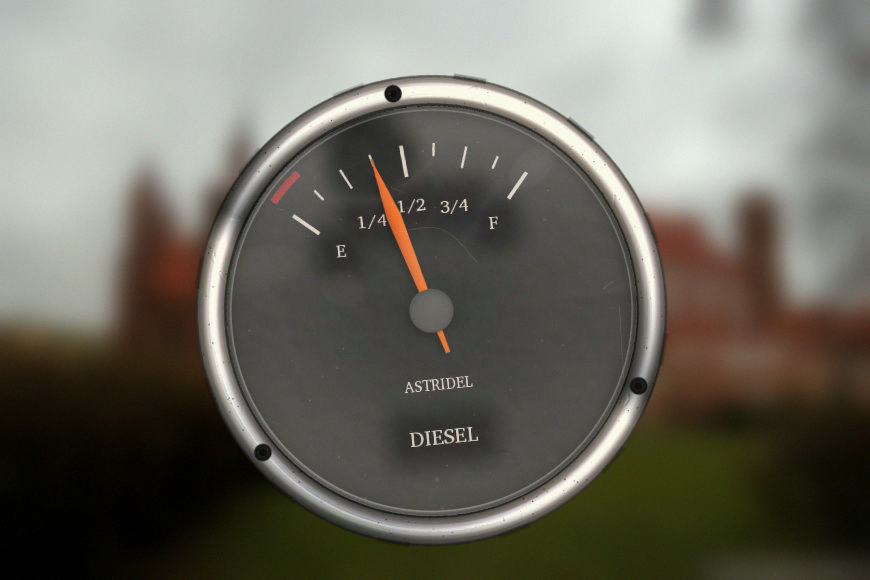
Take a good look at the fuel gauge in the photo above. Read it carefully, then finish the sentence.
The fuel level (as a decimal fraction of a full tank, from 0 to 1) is 0.375
